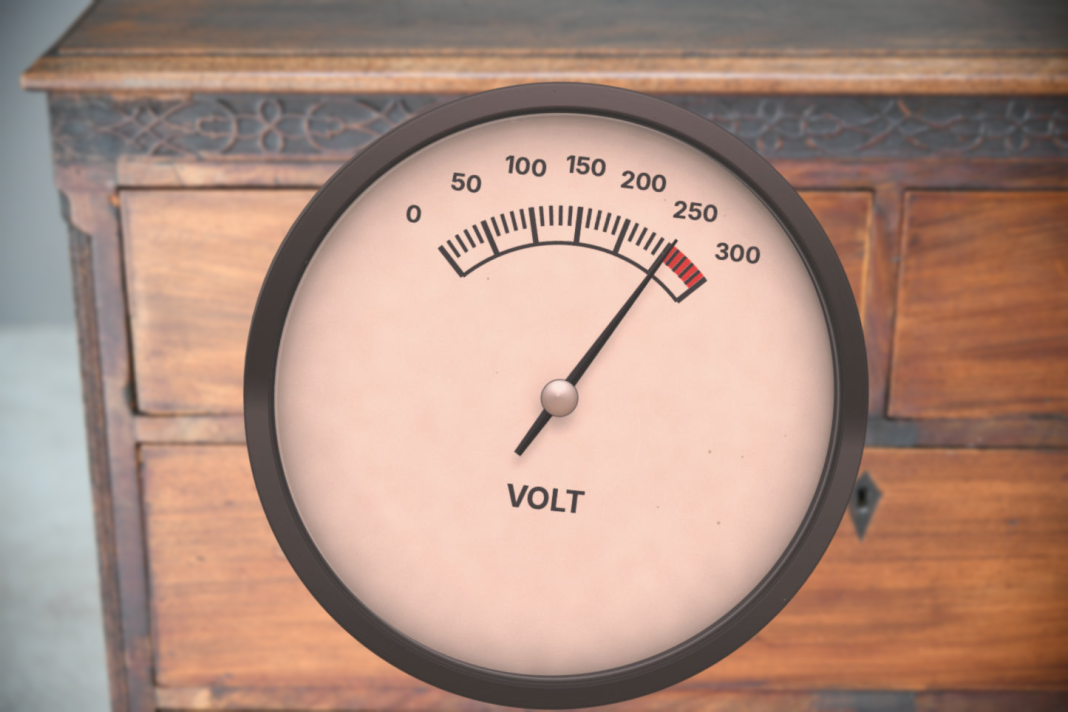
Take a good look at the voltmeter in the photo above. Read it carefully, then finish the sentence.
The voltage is 250 V
